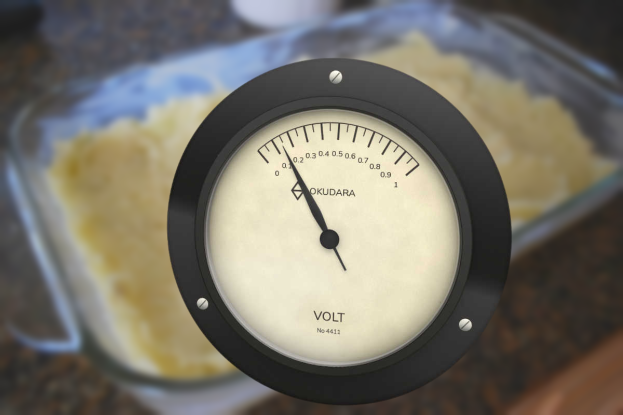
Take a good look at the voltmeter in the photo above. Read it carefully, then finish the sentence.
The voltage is 0.15 V
